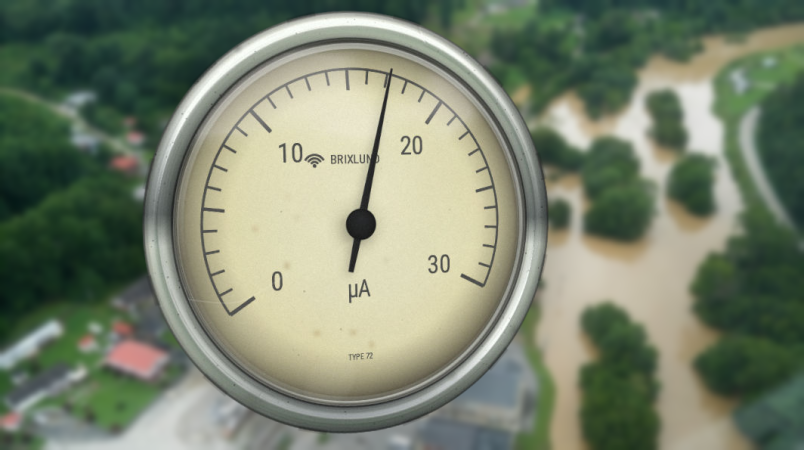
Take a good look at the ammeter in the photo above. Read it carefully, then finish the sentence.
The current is 17 µA
